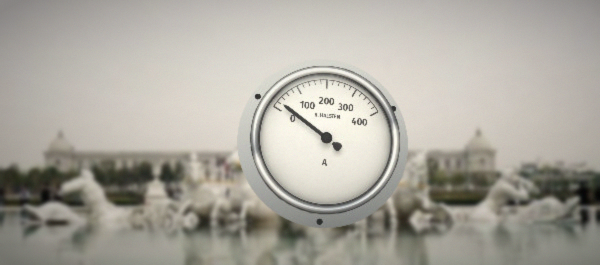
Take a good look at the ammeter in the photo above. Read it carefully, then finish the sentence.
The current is 20 A
